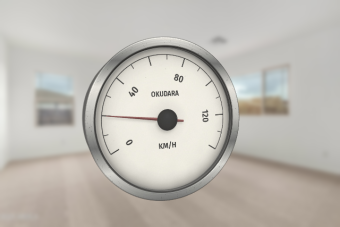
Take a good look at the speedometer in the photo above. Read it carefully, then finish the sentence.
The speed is 20 km/h
